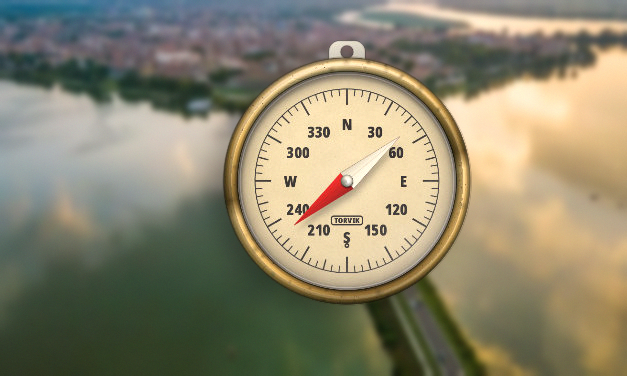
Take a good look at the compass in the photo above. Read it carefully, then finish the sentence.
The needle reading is 230 °
